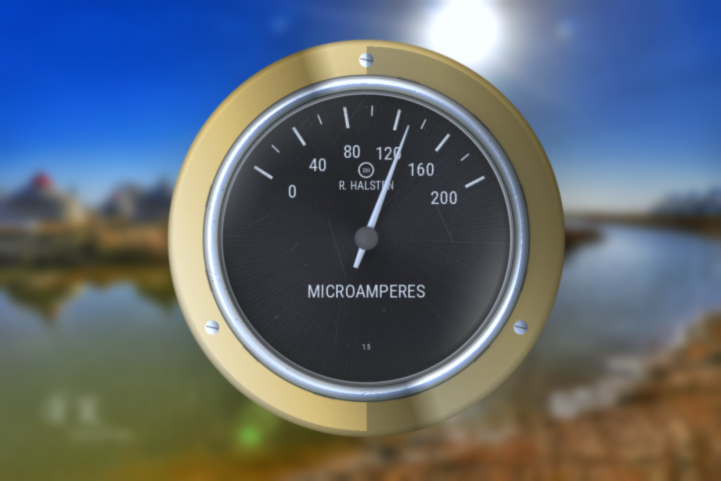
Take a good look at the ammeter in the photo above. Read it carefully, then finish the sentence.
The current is 130 µA
